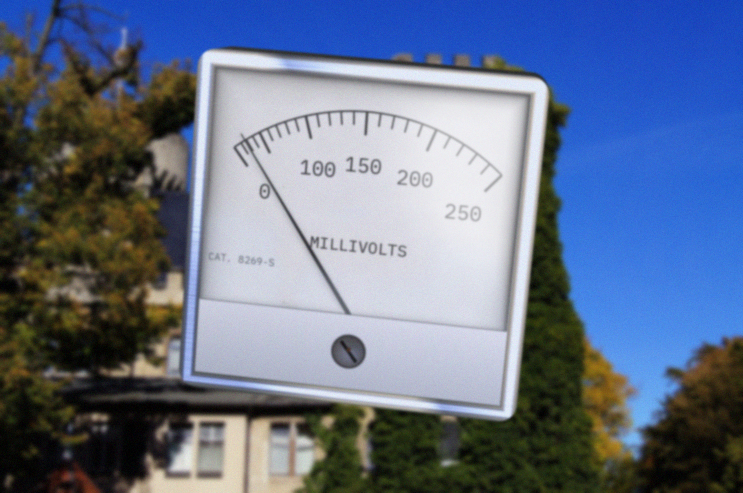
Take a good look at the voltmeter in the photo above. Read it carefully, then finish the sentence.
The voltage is 30 mV
